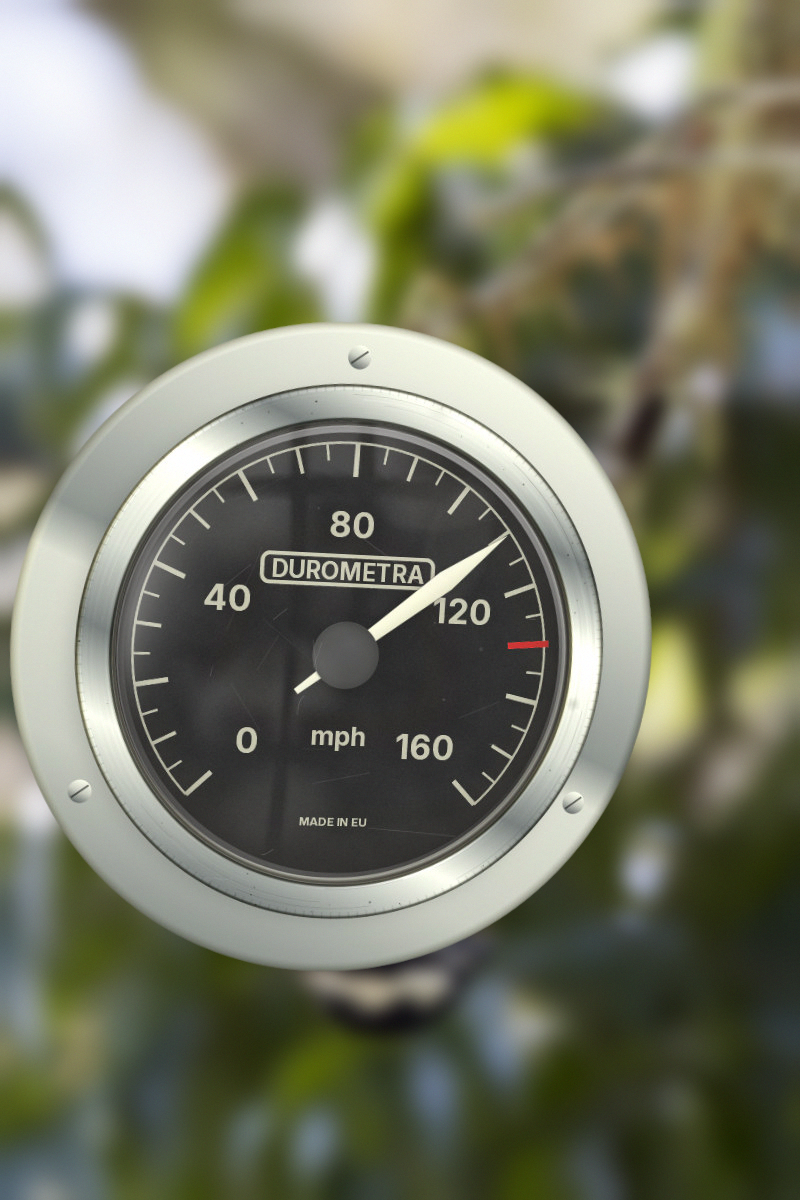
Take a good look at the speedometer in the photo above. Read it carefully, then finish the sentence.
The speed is 110 mph
